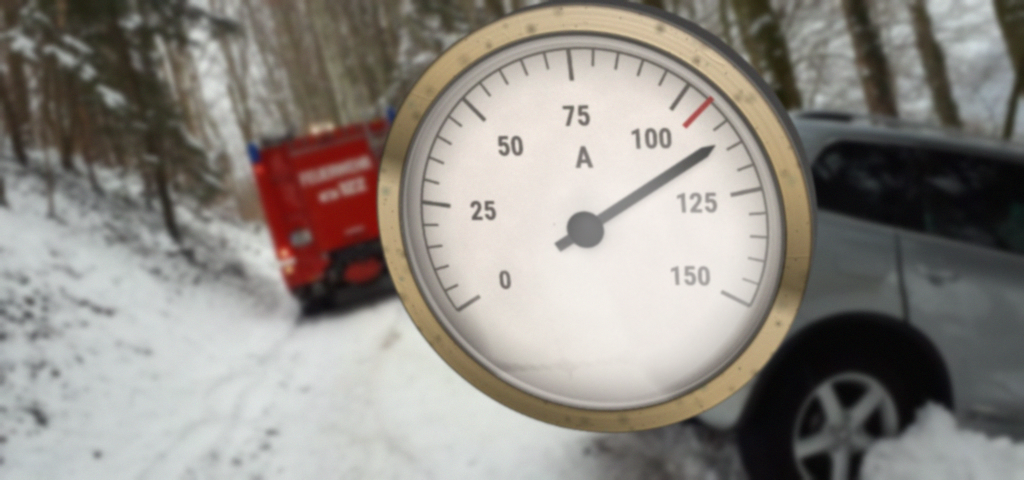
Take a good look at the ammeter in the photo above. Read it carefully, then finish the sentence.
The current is 112.5 A
